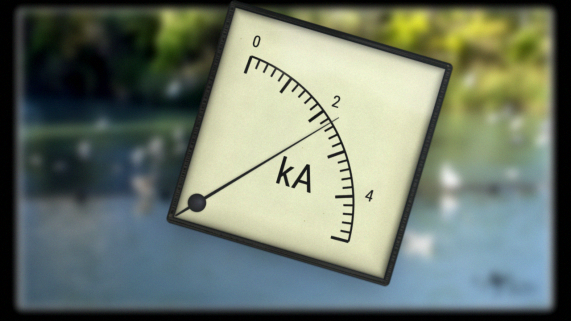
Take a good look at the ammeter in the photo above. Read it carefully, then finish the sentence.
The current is 2.3 kA
